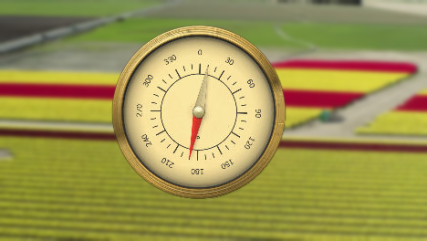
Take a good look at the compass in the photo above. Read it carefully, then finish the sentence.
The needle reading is 190 °
